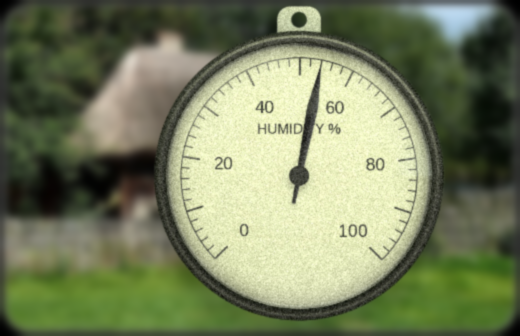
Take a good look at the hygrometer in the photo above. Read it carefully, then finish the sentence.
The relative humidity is 54 %
